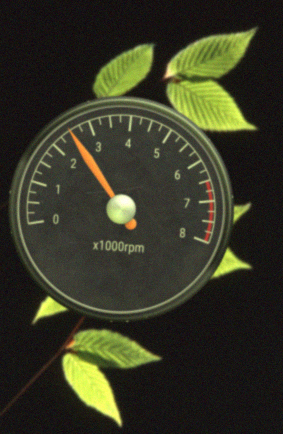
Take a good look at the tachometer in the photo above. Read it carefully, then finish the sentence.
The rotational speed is 2500 rpm
